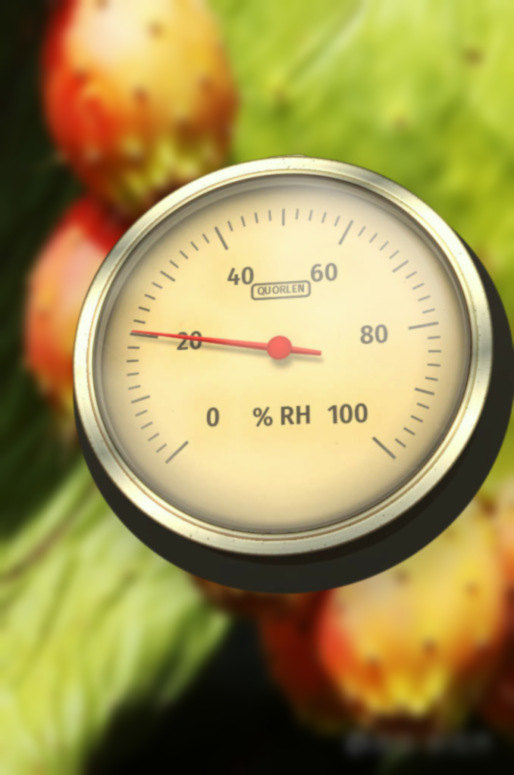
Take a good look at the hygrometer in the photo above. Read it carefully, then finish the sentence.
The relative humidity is 20 %
